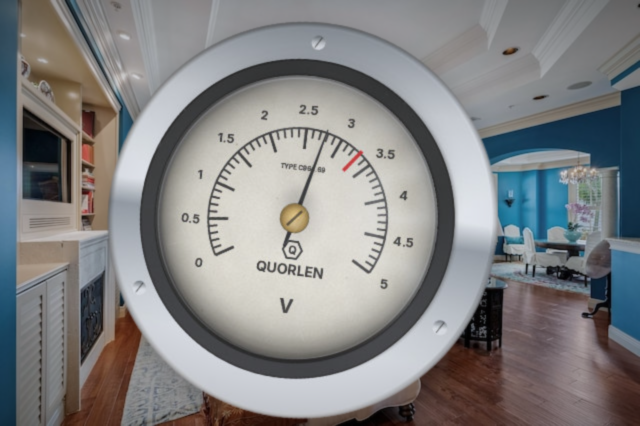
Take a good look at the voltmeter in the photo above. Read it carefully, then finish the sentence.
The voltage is 2.8 V
